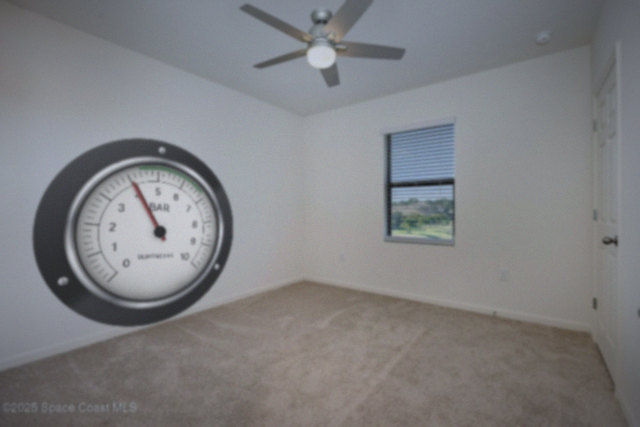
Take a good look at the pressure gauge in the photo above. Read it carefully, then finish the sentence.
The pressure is 4 bar
